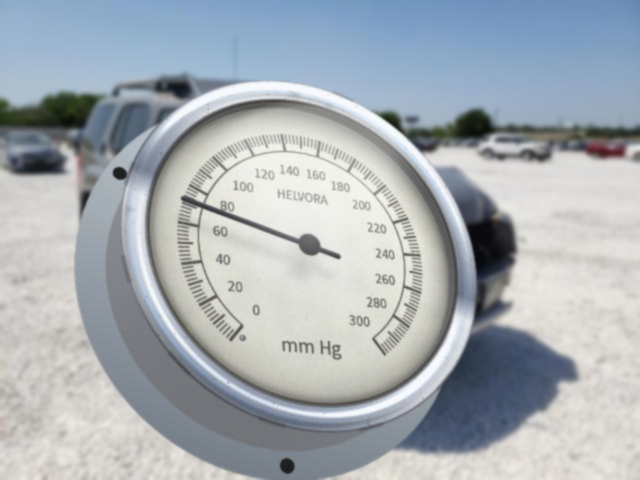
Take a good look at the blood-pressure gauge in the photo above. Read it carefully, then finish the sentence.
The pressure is 70 mmHg
